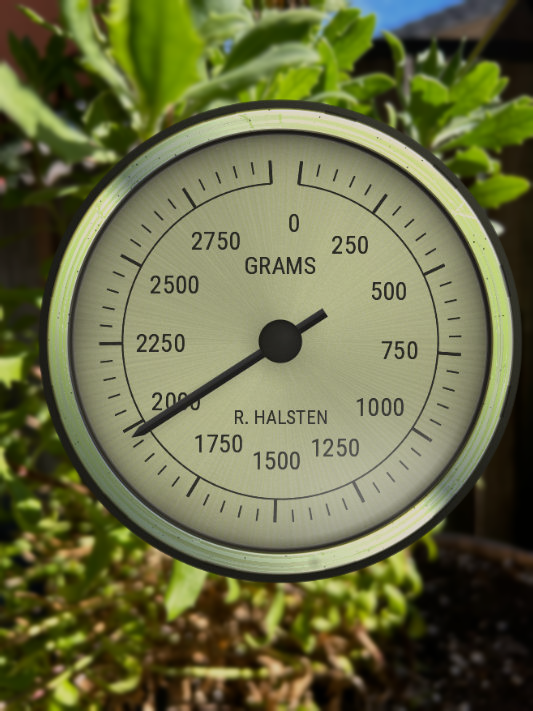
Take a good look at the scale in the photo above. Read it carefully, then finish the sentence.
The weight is 1975 g
